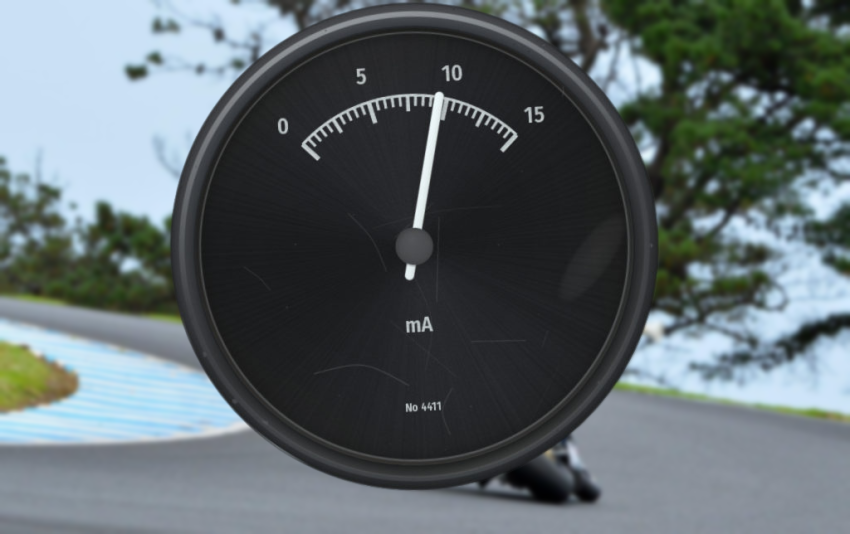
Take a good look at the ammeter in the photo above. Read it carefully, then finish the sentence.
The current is 9.5 mA
